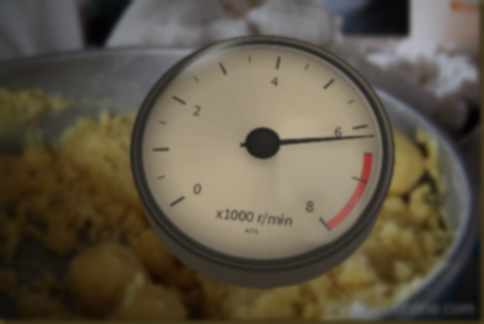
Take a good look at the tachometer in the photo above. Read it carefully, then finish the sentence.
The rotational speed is 6250 rpm
